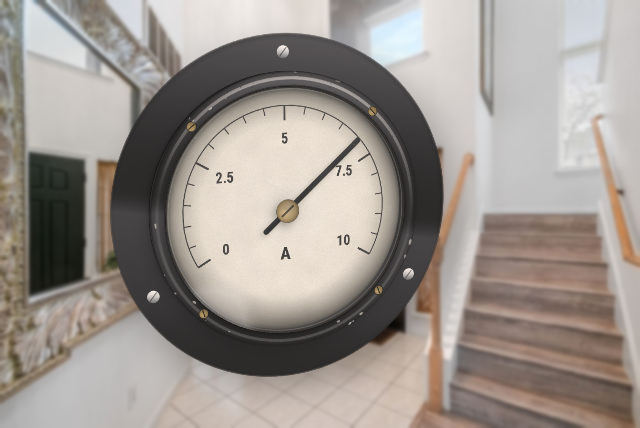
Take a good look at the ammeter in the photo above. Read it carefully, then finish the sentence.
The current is 7 A
